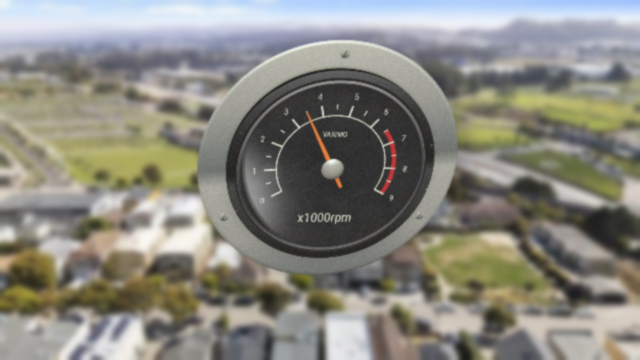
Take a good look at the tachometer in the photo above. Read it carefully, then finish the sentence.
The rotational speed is 3500 rpm
